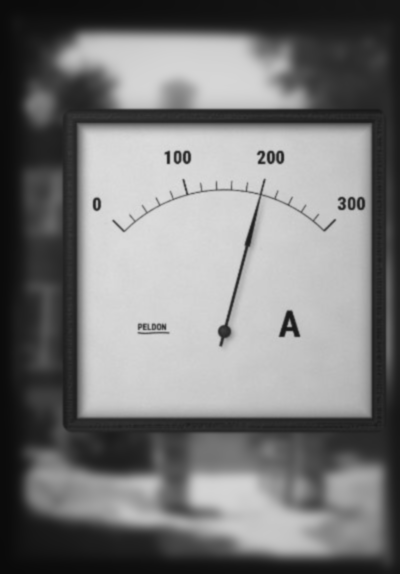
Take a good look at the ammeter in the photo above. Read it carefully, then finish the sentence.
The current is 200 A
